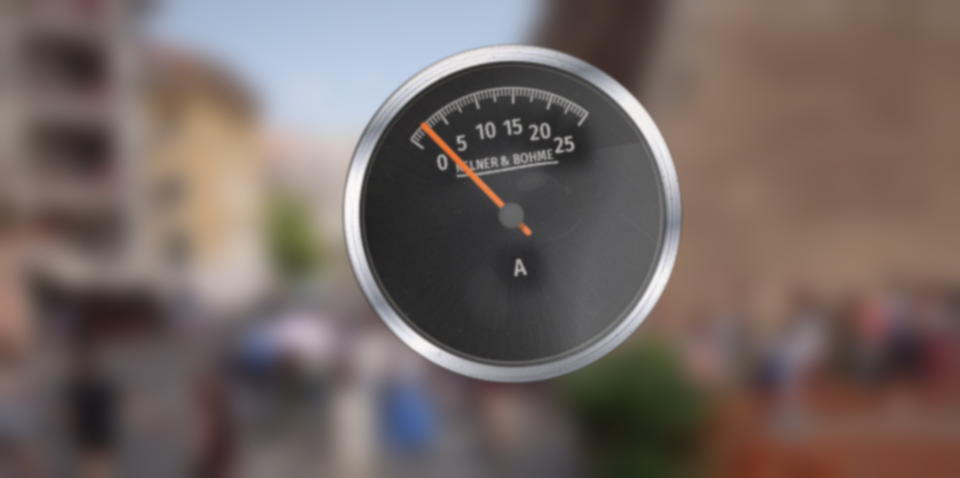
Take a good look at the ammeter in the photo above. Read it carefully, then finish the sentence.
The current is 2.5 A
